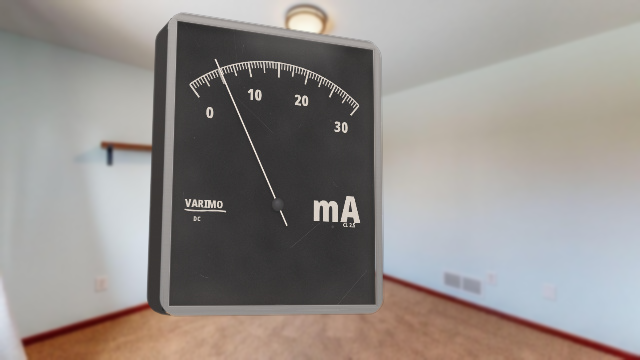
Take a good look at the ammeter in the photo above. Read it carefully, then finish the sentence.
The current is 5 mA
